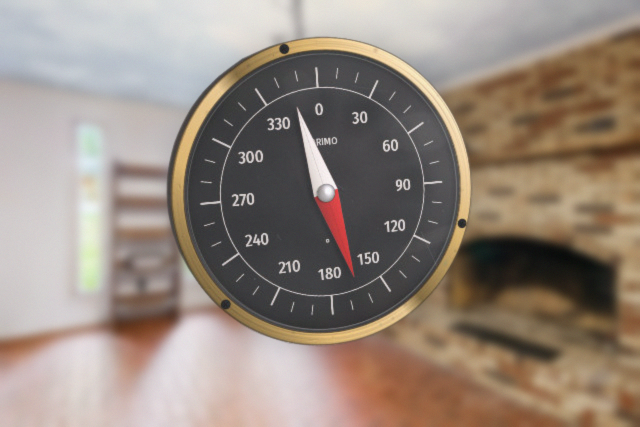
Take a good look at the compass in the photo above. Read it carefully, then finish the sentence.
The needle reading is 165 °
